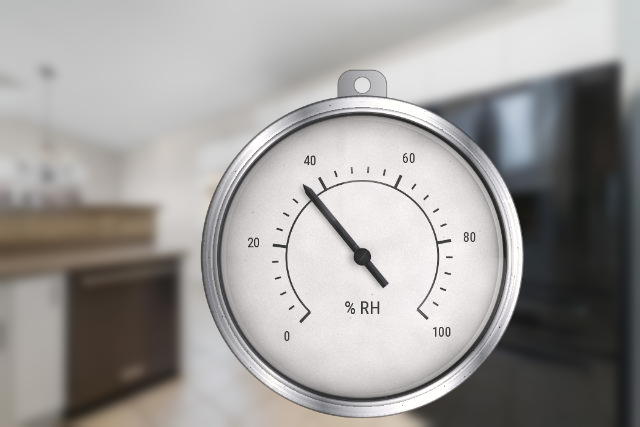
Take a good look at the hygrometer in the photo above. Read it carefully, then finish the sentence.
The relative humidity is 36 %
